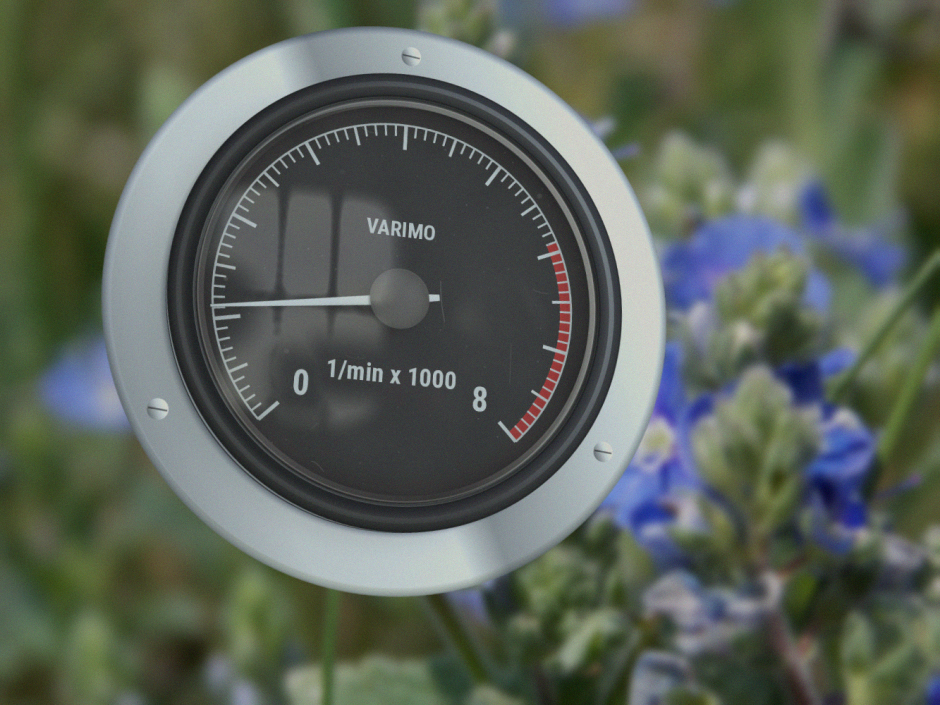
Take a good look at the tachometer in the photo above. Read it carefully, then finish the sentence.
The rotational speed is 1100 rpm
